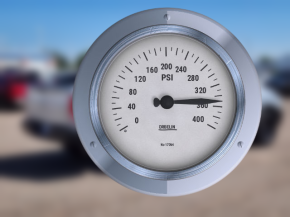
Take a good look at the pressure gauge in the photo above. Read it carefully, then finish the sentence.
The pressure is 350 psi
